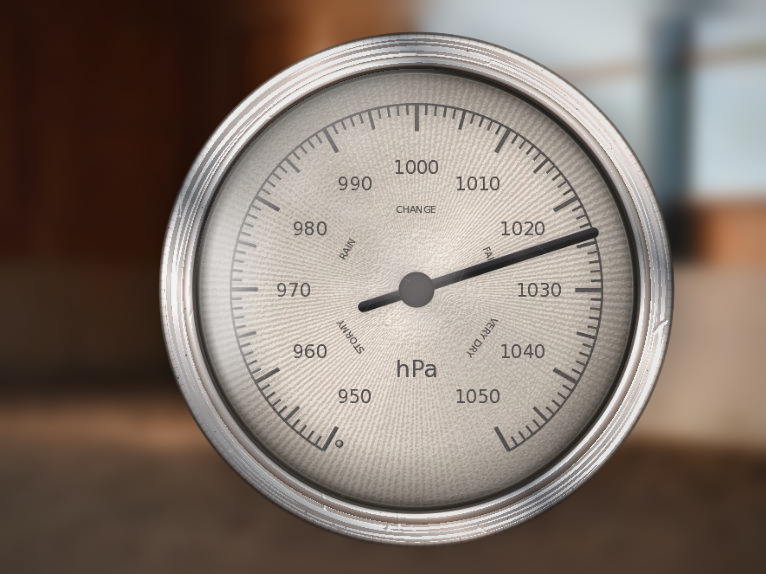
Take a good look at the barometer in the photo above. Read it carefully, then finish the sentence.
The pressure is 1024 hPa
